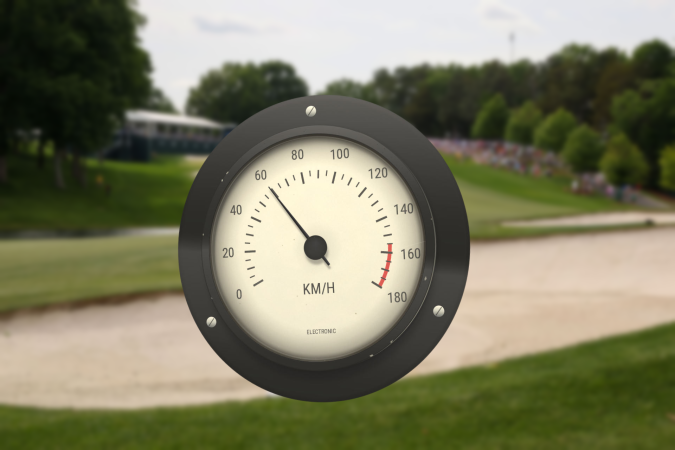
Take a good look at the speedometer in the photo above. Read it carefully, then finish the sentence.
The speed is 60 km/h
